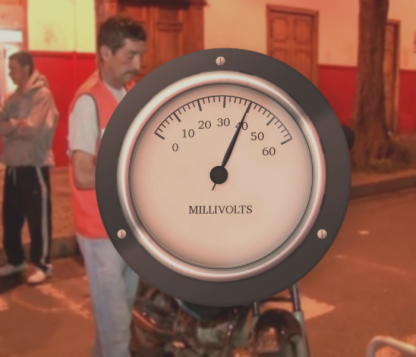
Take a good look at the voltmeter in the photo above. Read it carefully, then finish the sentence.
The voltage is 40 mV
